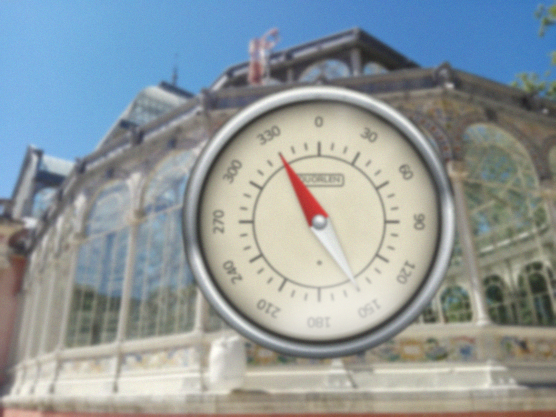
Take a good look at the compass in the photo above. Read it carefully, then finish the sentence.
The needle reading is 330 °
